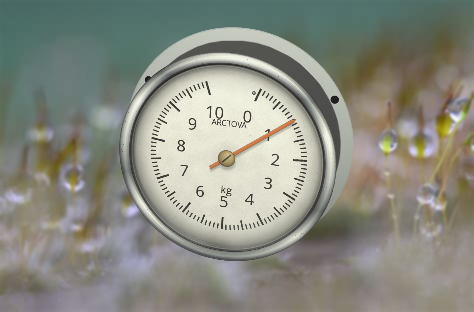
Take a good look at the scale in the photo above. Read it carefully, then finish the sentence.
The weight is 1 kg
